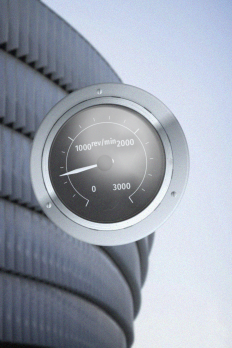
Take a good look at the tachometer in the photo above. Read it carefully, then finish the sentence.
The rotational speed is 500 rpm
